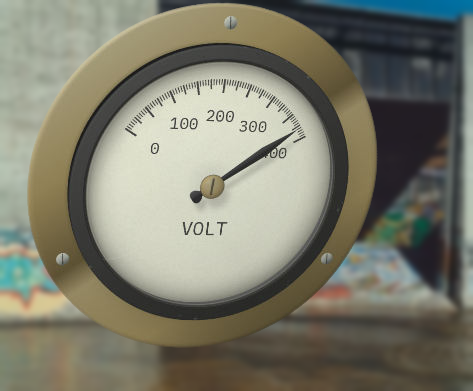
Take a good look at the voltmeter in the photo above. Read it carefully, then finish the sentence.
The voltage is 375 V
